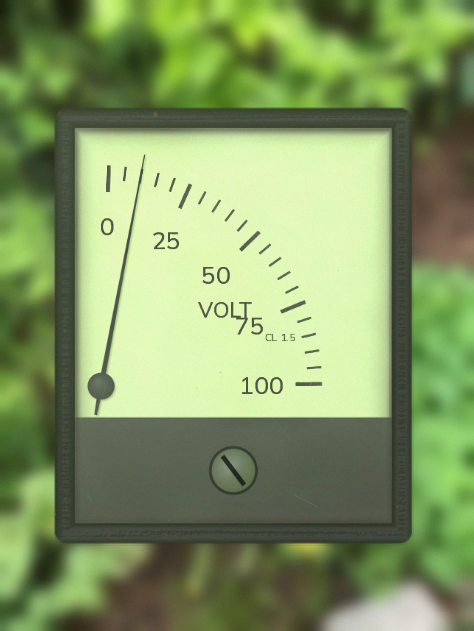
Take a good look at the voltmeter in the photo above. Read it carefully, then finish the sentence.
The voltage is 10 V
